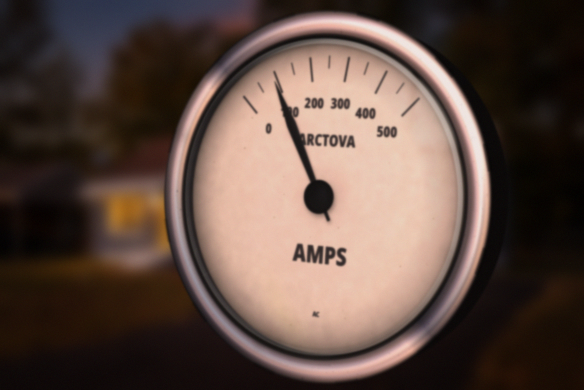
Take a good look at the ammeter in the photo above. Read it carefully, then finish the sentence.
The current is 100 A
